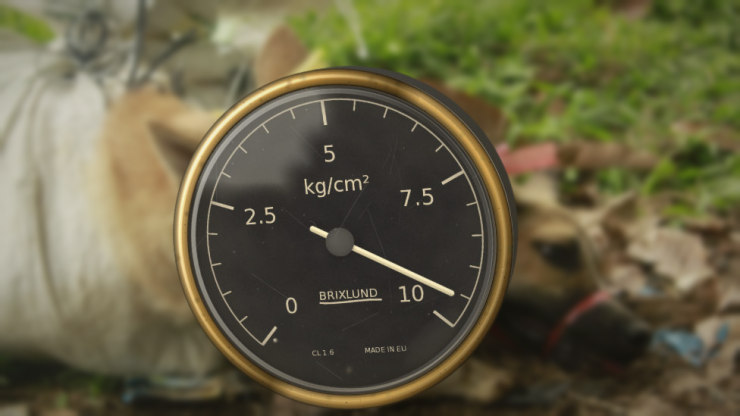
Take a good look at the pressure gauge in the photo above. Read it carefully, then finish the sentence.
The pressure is 9.5 kg/cm²
